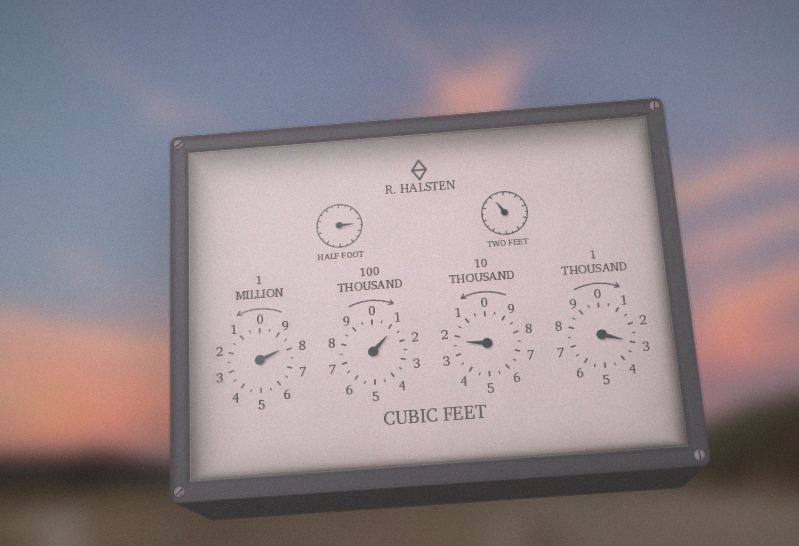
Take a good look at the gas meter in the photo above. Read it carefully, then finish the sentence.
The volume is 812300 ft³
